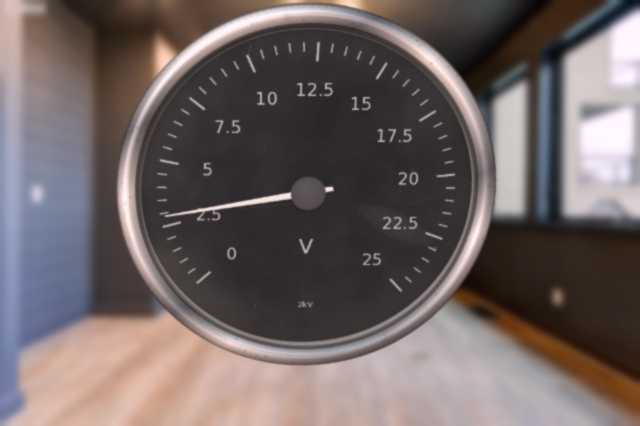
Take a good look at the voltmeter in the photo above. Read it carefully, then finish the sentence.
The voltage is 3 V
